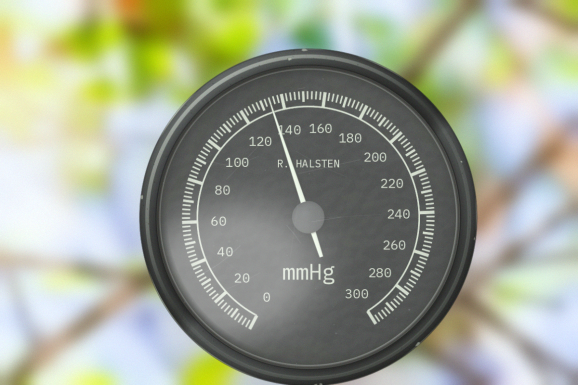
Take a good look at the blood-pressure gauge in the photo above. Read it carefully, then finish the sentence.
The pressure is 134 mmHg
